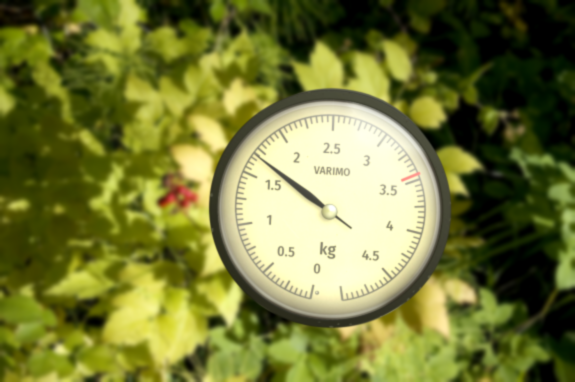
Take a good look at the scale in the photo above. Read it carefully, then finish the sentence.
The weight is 1.7 kg
